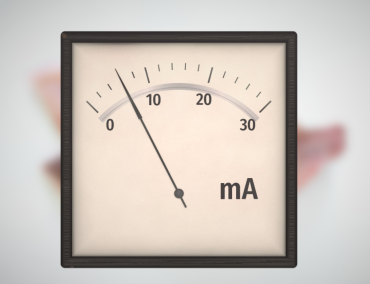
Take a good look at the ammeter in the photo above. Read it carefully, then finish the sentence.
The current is 6 mA
